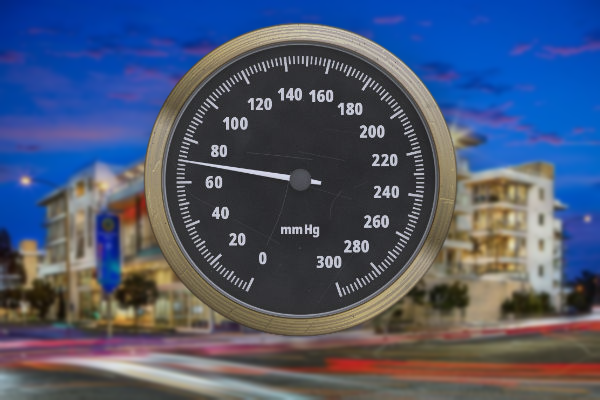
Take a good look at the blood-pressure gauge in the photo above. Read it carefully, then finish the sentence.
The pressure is 70 mmHg
